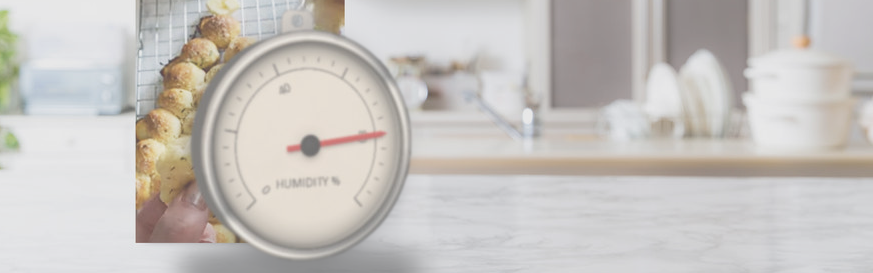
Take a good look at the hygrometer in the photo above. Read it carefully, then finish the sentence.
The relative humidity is 80 %
